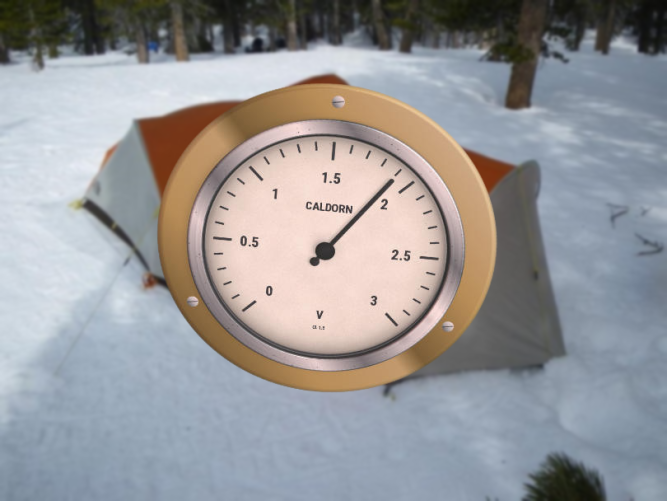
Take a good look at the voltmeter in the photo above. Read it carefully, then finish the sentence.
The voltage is 1.9 V
